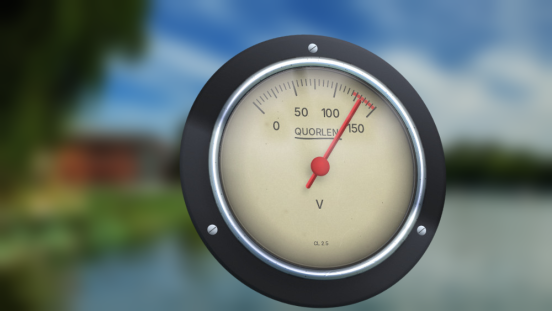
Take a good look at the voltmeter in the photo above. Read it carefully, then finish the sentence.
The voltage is 130 V
